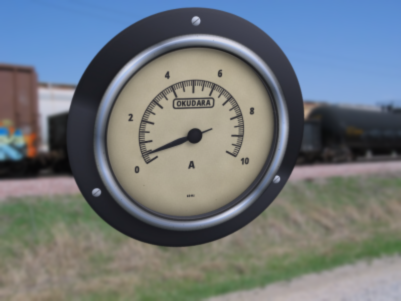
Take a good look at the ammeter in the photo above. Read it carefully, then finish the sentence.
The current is 0.5 A
